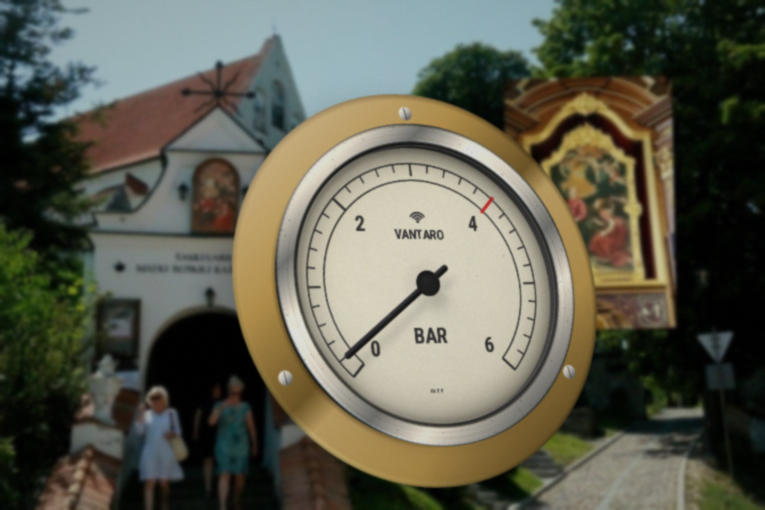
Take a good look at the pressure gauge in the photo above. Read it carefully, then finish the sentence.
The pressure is 0.2 bar
